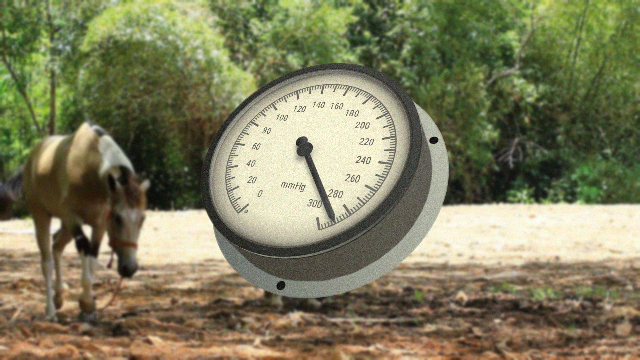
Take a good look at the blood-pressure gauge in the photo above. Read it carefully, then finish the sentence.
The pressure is 290 mmHg
